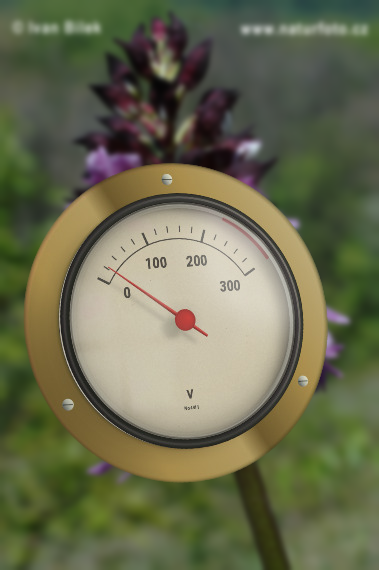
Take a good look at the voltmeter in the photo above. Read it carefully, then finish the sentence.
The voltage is 20 V
